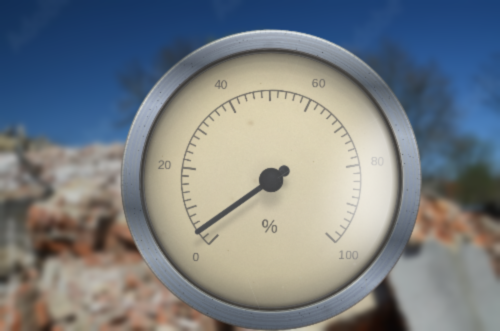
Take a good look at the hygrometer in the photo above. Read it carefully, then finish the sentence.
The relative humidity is 4 %
